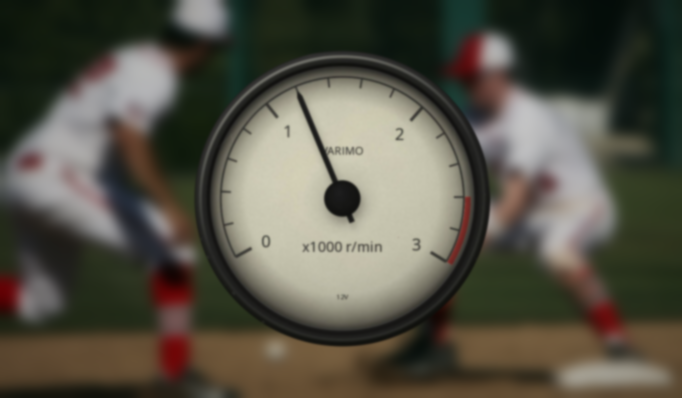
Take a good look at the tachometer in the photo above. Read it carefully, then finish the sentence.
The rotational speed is 1200 rpm
